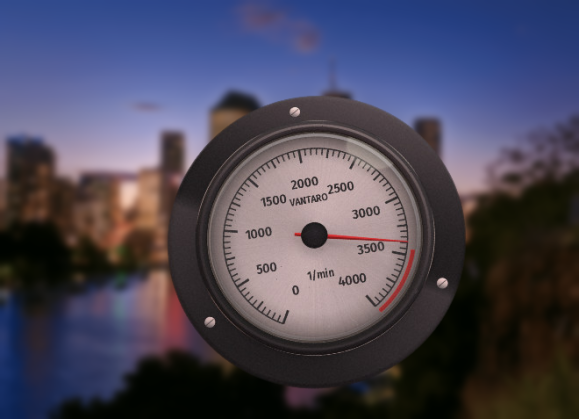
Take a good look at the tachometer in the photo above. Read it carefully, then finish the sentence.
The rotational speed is 3400 rpm
